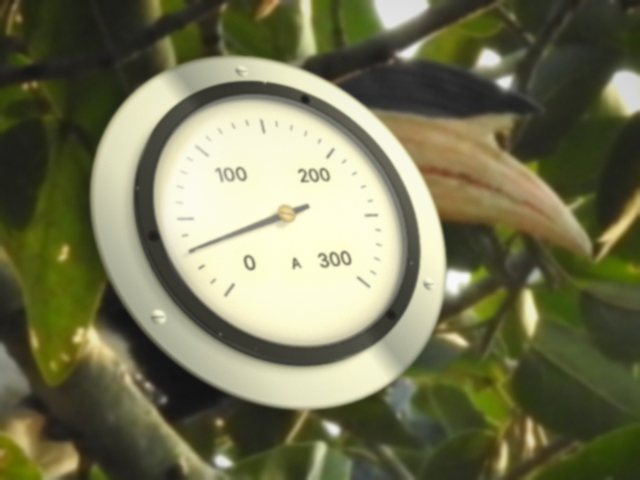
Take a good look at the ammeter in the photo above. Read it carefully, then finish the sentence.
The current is 30 A
